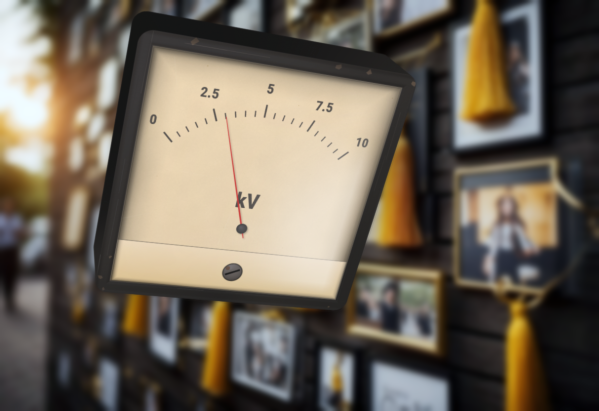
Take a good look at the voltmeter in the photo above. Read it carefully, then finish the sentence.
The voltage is 3 kV
